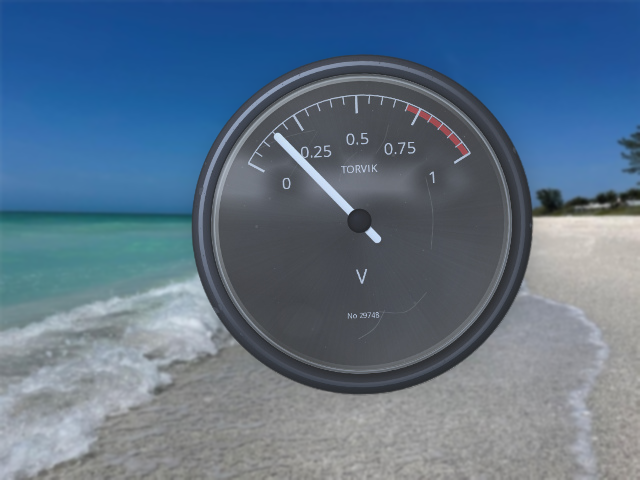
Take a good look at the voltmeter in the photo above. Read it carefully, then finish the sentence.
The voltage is 0.15 V
